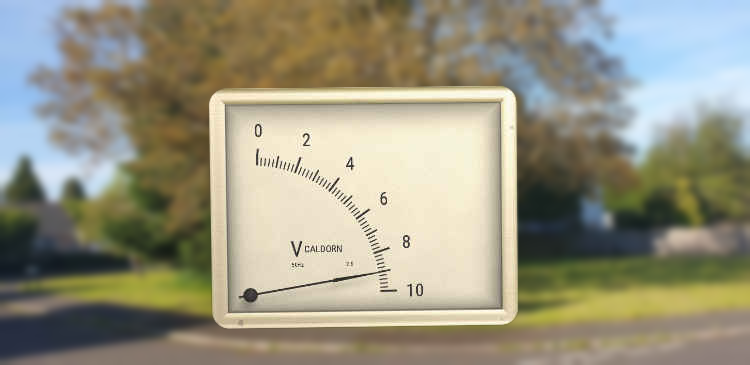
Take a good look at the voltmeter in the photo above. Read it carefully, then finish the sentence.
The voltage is 9 V
